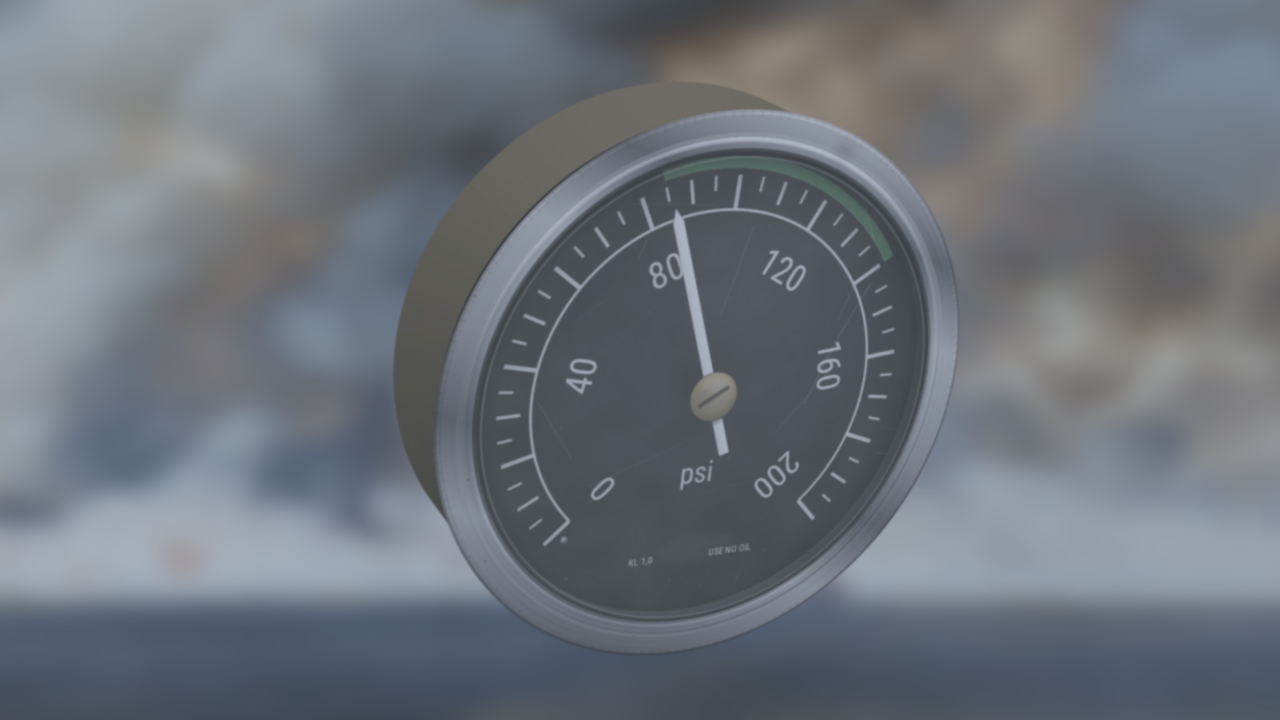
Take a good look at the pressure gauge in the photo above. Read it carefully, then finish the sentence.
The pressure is 85 psi
